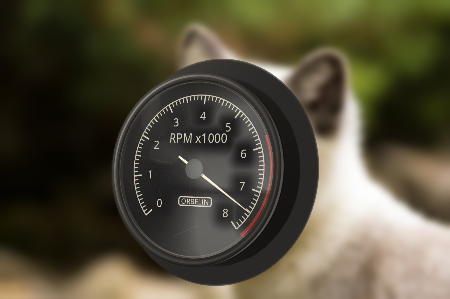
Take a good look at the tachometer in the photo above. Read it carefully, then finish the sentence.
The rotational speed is 7500 rpm
